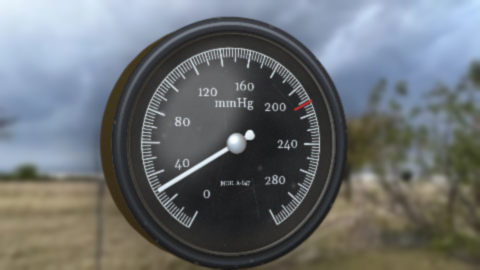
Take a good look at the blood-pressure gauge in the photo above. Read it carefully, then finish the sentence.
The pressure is 30 mmHg
